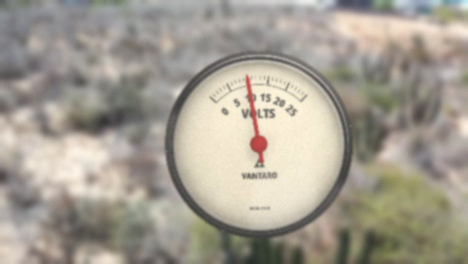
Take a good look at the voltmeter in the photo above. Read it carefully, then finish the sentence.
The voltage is 10 V
